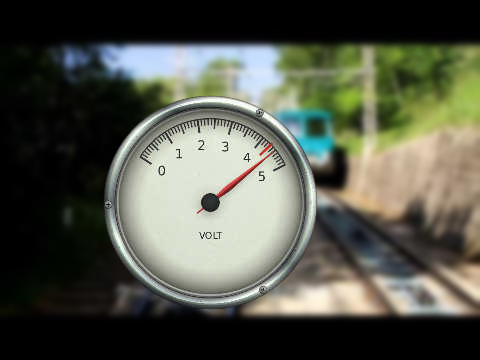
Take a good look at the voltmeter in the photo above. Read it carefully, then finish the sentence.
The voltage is 4.5 V
